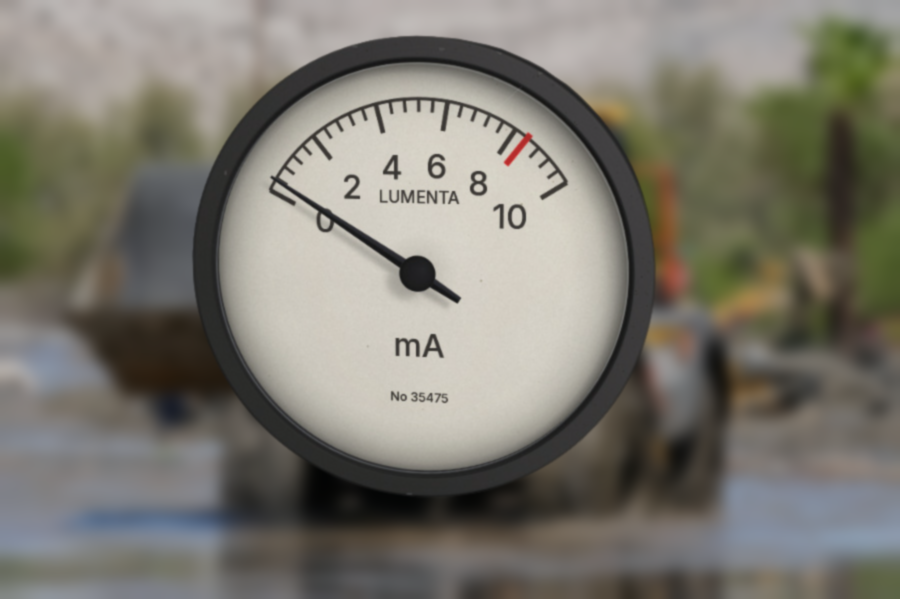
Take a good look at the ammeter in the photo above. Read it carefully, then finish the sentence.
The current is 0.4 mA
